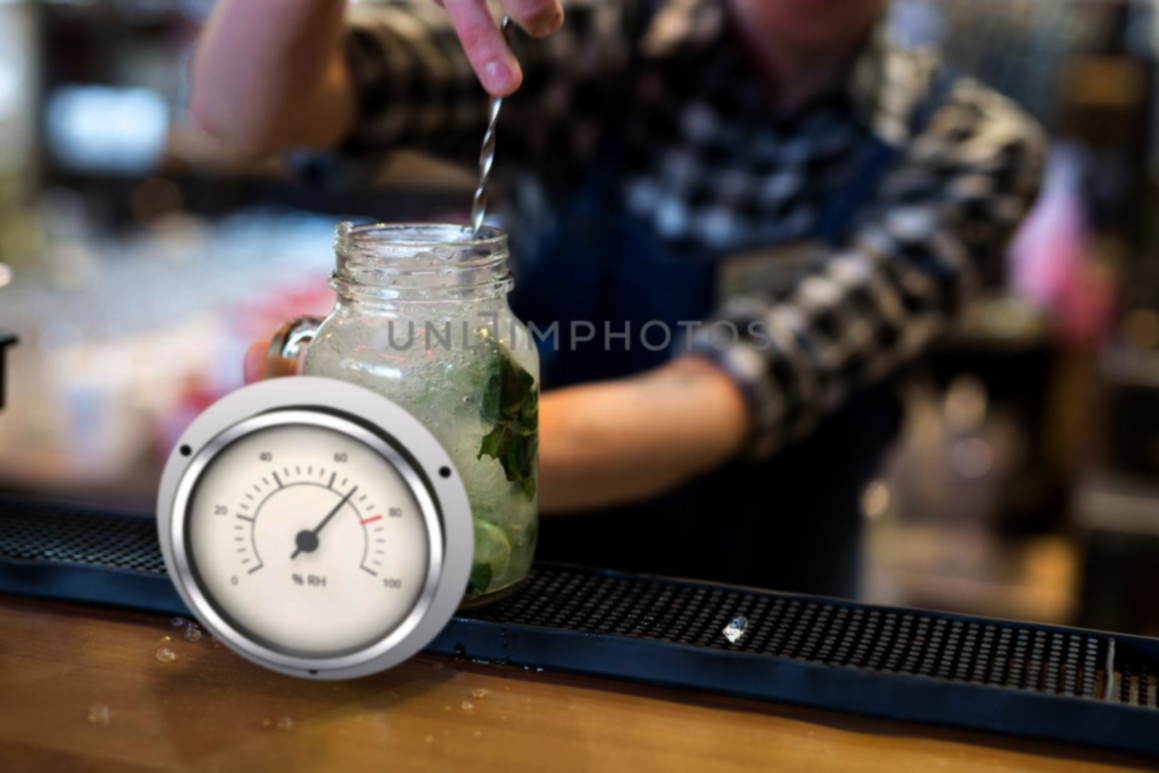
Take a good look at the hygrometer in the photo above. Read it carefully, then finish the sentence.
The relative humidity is 68 %
